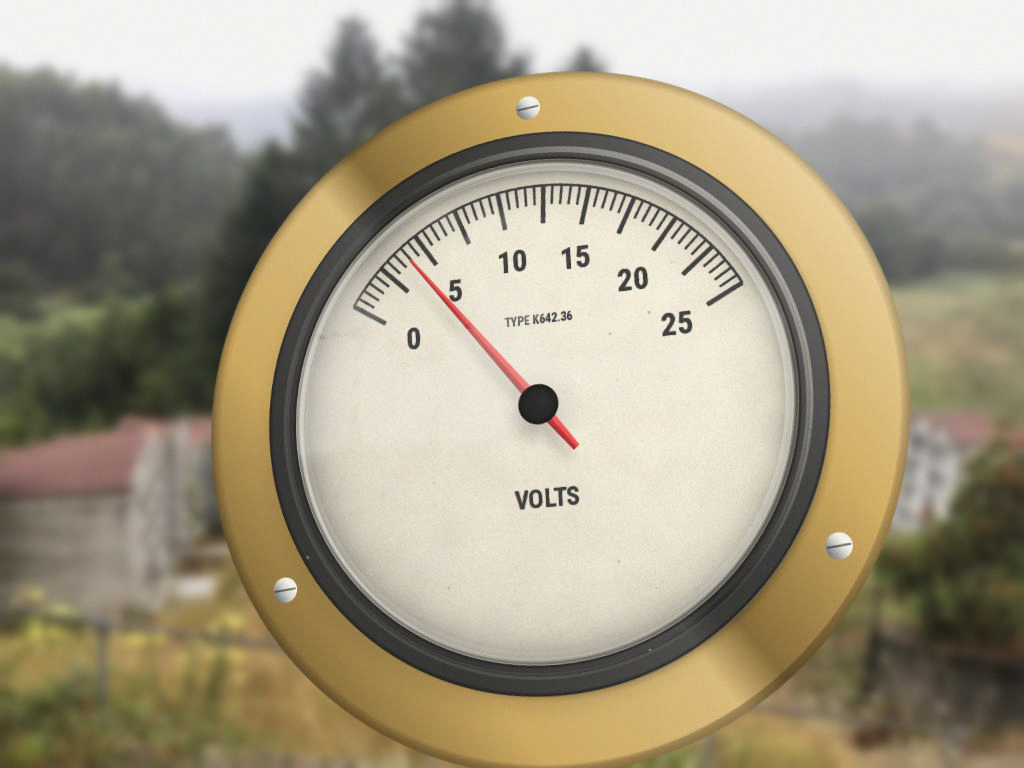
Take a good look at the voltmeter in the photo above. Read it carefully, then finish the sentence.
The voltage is 4 V
